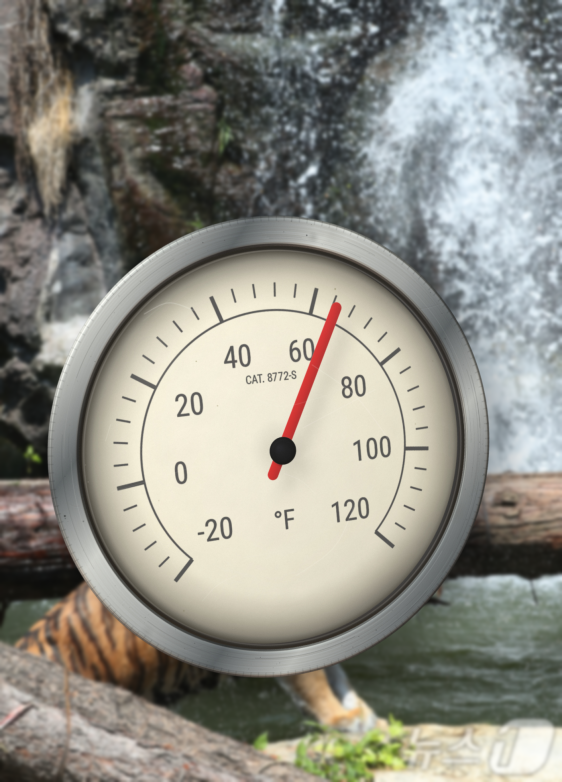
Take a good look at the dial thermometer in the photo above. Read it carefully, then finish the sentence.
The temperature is 64 °F
